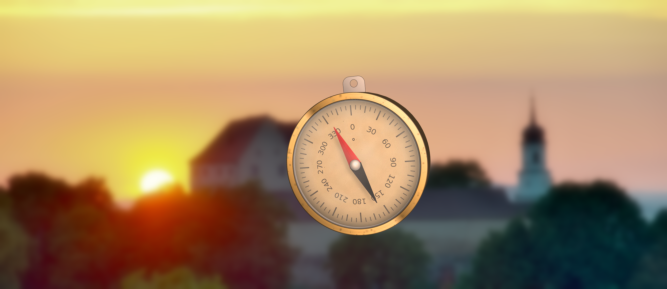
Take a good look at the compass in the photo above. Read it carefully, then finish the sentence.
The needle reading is 335 °
